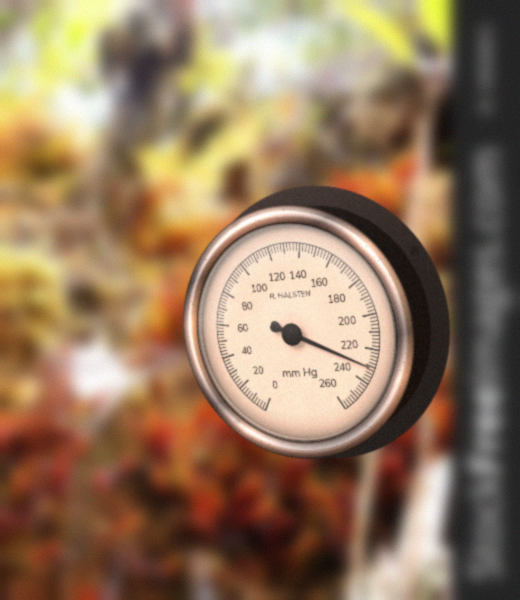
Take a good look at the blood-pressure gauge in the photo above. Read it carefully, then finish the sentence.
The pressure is 230 mmHg
